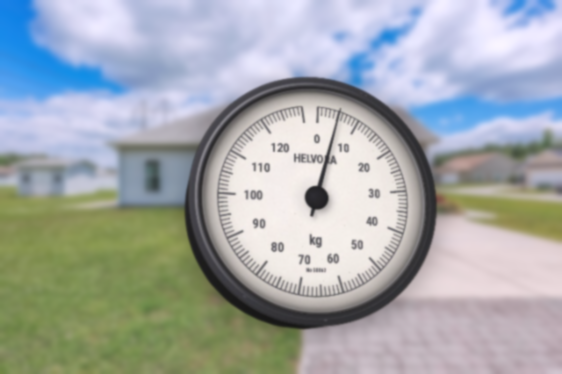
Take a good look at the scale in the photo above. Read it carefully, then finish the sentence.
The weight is 5 kg
